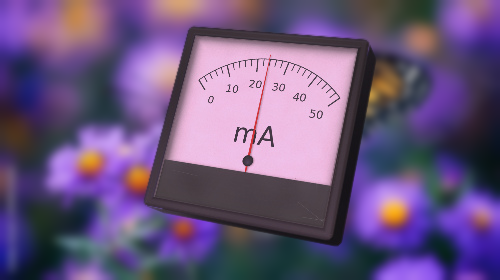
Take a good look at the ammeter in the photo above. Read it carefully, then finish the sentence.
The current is 24 mA
